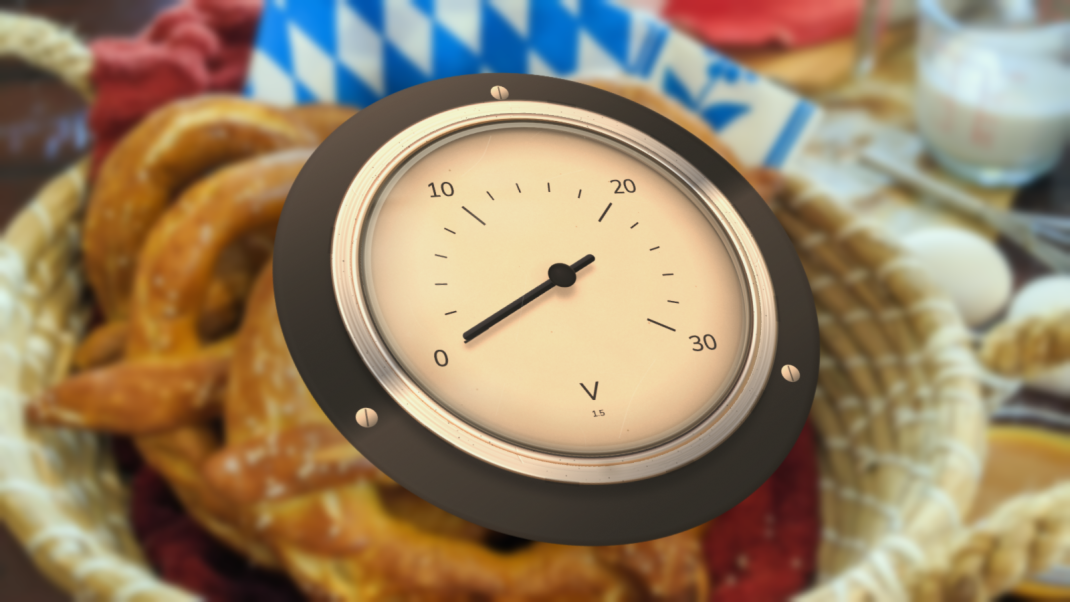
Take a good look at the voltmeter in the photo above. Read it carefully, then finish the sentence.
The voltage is 0 V
